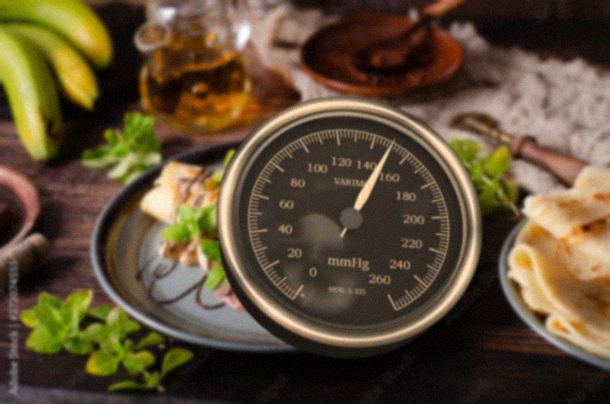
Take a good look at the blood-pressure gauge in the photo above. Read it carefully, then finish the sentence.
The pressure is 150 mmHg
